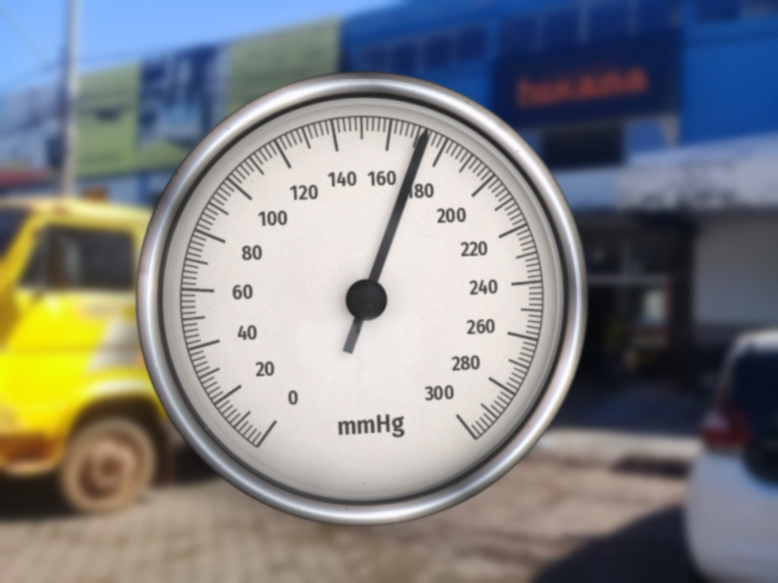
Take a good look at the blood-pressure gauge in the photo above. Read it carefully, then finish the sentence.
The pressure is 172 mmHg
